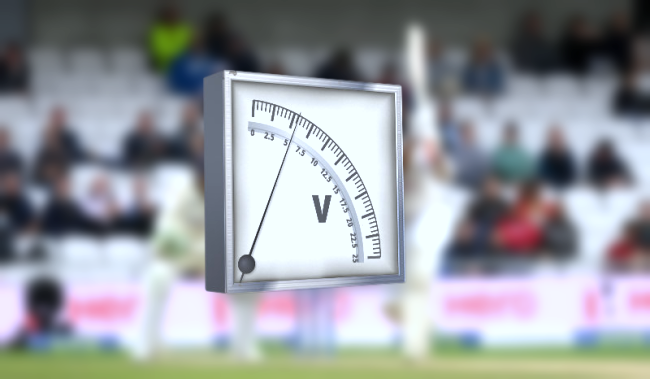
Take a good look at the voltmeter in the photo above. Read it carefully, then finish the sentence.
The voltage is 5.5 V
